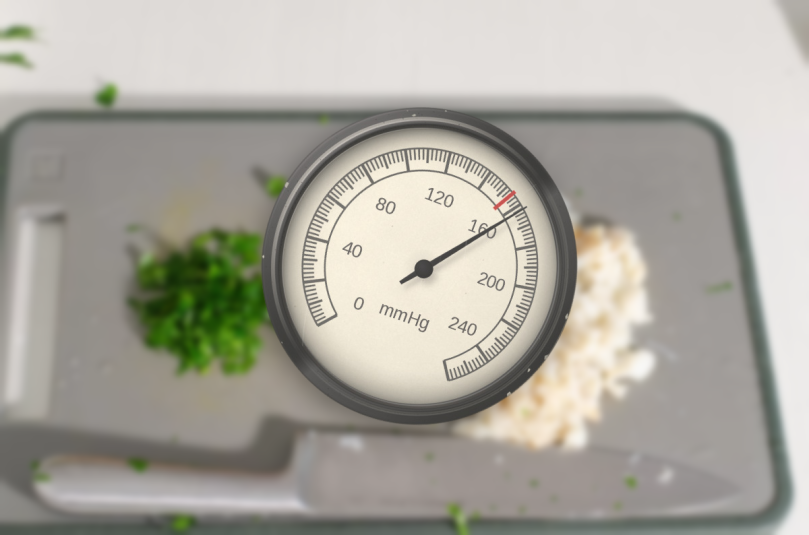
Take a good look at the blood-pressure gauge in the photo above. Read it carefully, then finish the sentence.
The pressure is 162 mmHg
